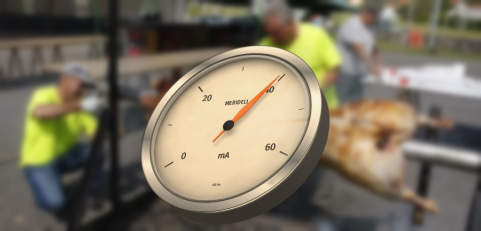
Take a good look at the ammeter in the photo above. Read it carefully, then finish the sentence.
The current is 40 mA
